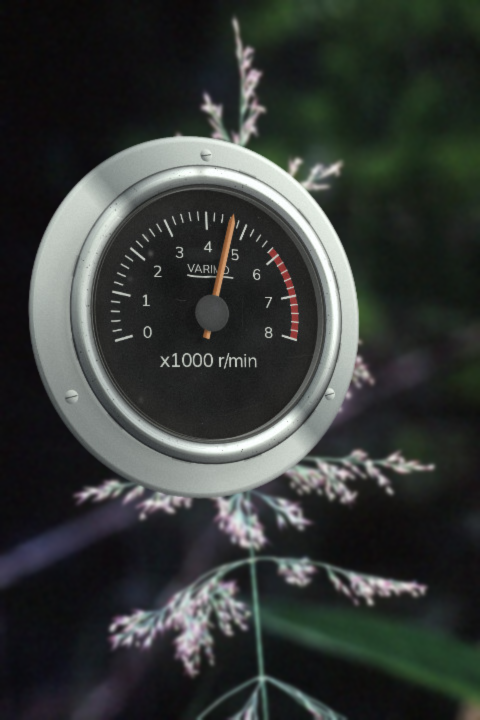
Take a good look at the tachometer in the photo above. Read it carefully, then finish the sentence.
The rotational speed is 4600 rpm
